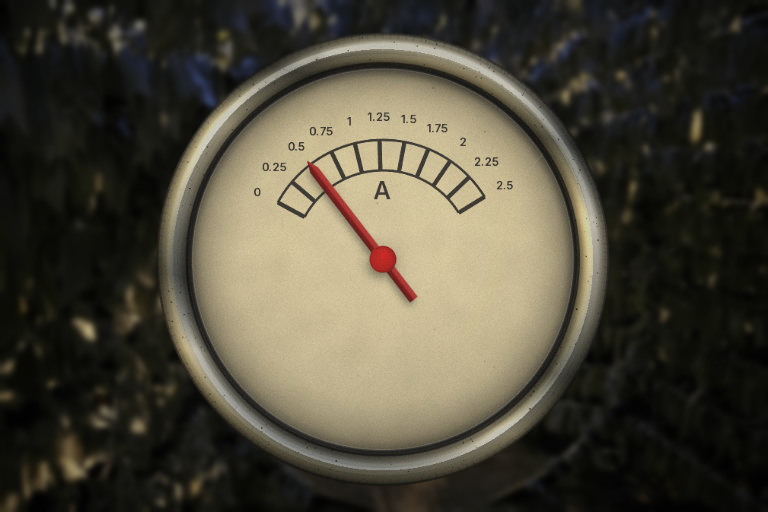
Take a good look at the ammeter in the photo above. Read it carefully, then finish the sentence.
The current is 0.5 A
